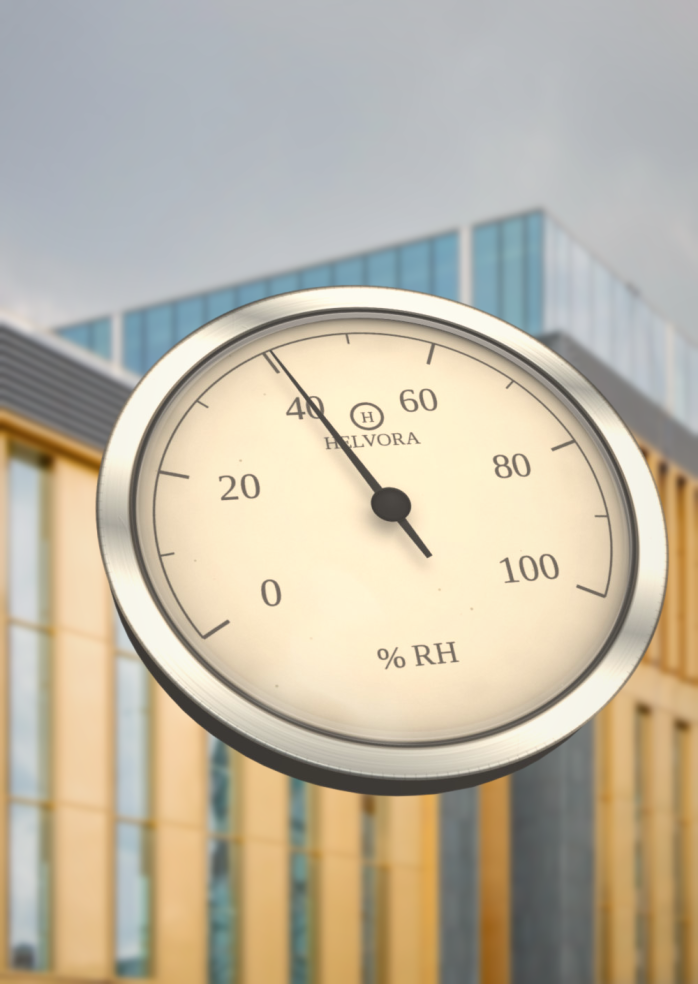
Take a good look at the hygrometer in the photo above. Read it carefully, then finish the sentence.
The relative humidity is 40 %
